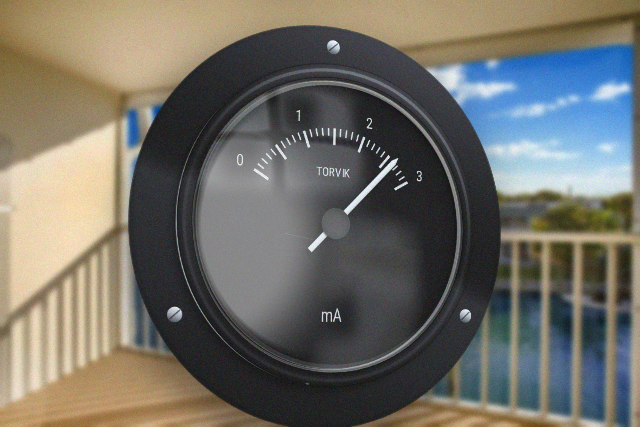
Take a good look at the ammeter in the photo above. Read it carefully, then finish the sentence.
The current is 2.6 mA
